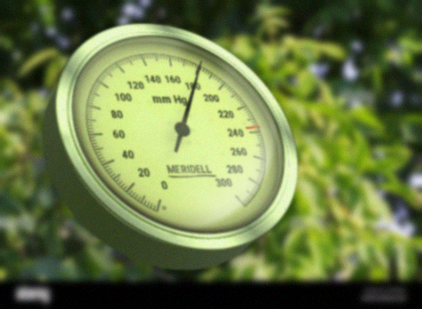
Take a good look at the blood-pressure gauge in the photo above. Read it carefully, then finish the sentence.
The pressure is 180 mmHg
